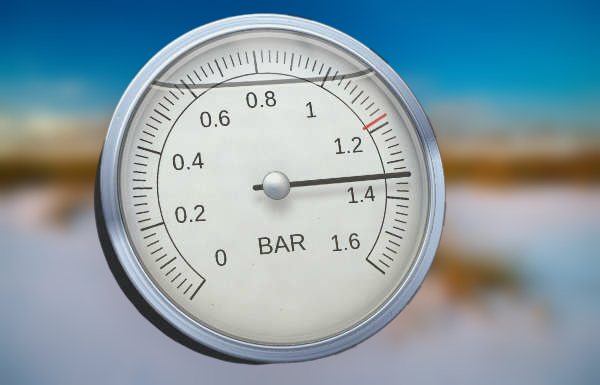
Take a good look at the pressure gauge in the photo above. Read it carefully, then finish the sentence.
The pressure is 1.34 bar
